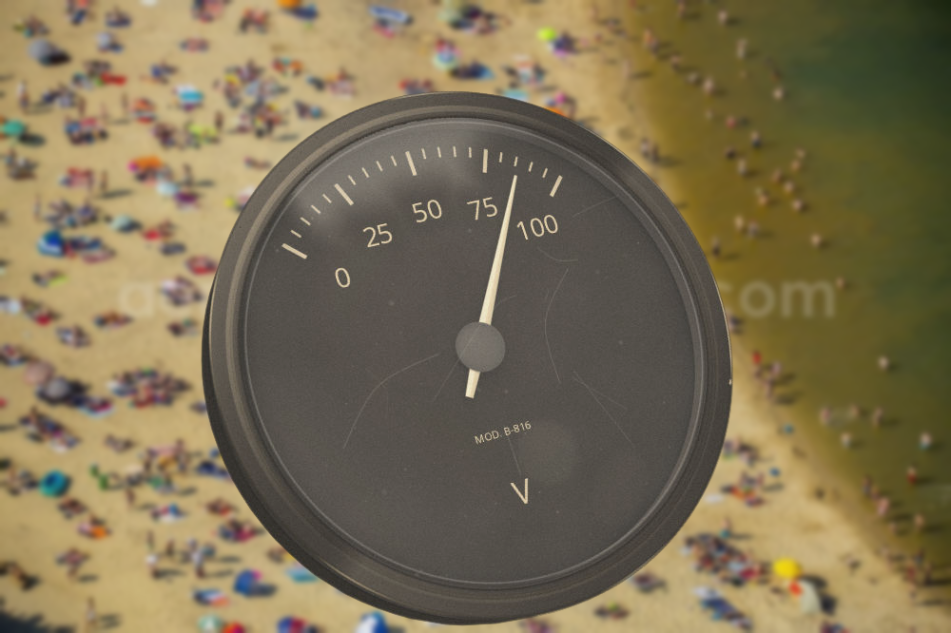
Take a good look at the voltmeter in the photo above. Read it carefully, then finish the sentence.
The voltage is 85 V
